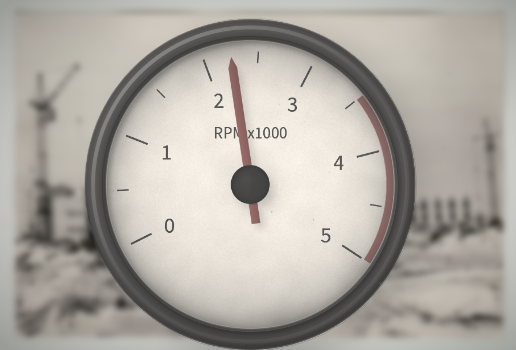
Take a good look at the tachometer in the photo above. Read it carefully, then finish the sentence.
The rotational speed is 2250 rpm
